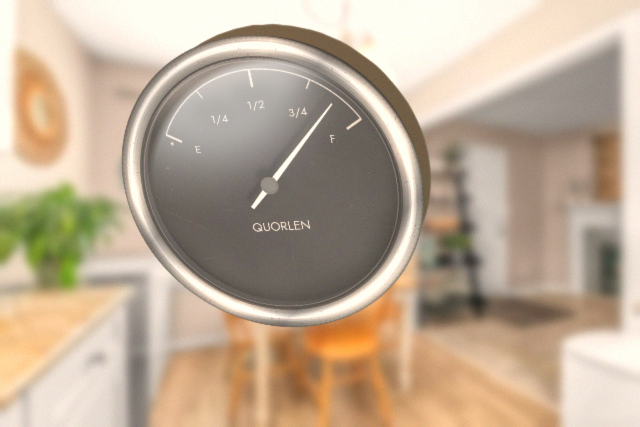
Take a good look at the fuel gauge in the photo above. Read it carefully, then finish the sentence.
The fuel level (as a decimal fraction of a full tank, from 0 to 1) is 0.875
